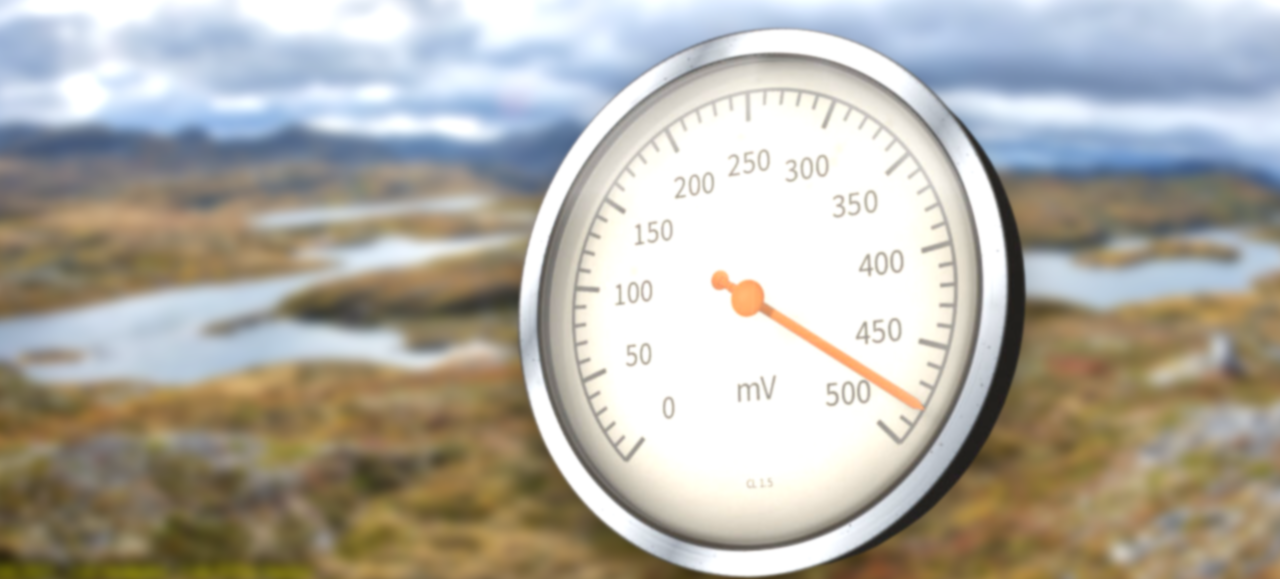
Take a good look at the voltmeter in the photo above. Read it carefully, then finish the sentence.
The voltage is 480 mV
